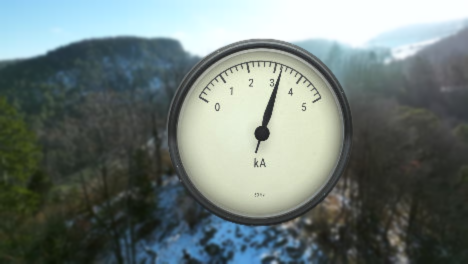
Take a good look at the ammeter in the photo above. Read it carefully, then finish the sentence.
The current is 3.2 kA
